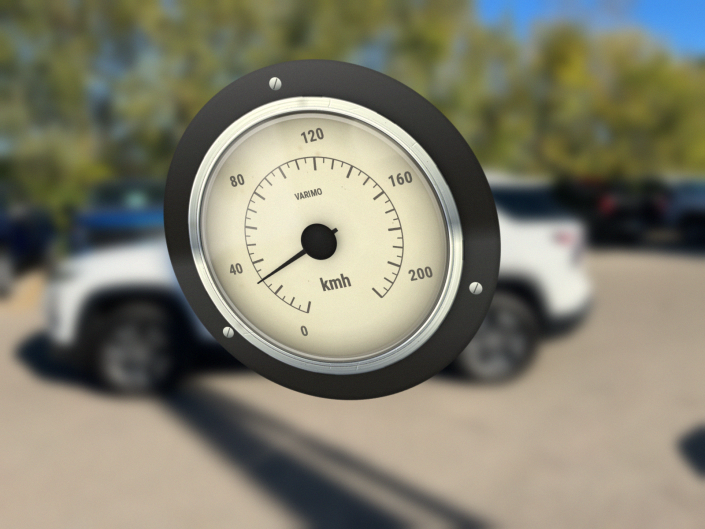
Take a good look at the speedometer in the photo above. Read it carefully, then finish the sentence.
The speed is 30 km/h
